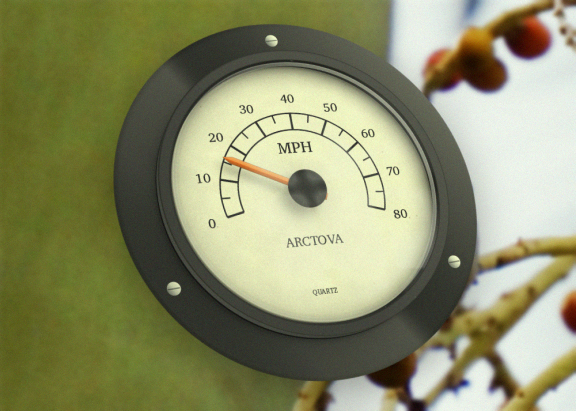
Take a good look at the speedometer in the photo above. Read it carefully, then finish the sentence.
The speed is 15 mph
